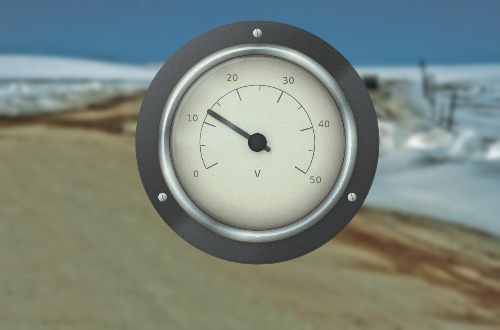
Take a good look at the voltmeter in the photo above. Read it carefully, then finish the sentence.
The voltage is 12.5 V
